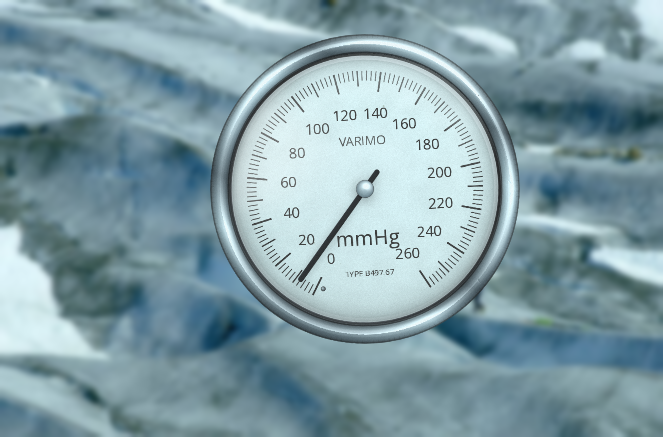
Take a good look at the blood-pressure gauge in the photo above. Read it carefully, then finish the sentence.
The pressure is 8 mmHg
